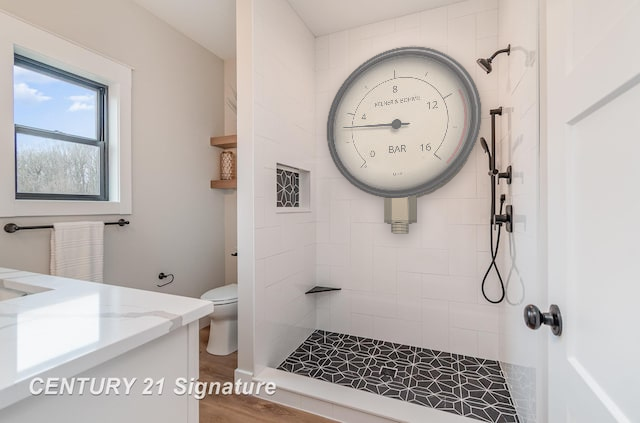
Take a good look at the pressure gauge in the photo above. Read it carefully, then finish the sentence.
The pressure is 3 bar
